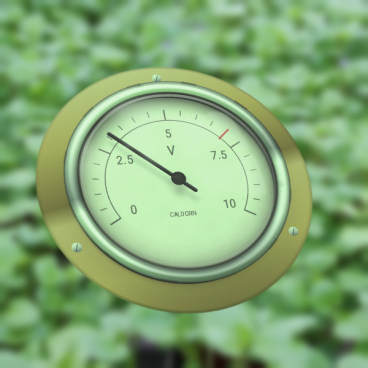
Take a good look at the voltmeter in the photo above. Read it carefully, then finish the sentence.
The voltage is 3 V
